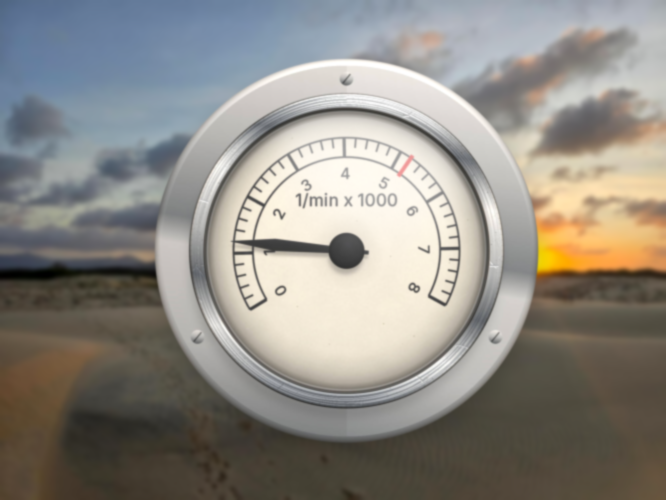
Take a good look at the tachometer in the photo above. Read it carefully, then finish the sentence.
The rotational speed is 1200 rpm
